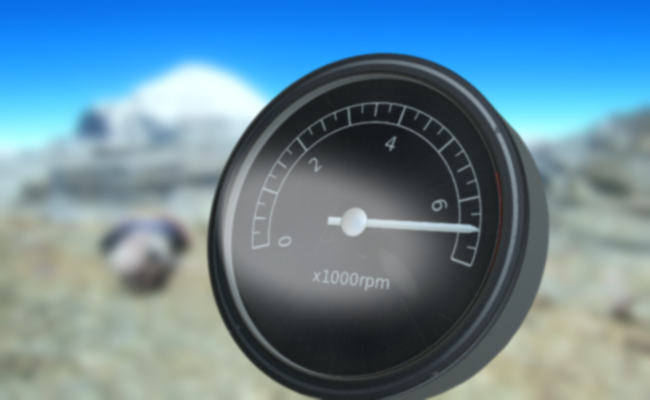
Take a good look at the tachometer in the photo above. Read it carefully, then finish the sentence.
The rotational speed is 6500 rpm
